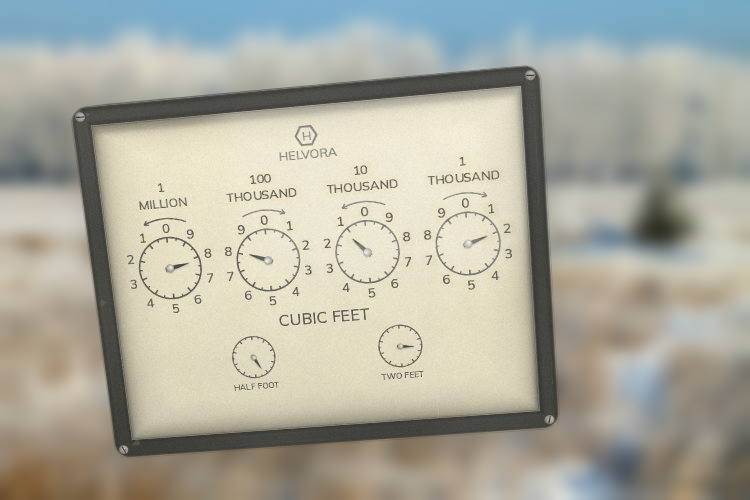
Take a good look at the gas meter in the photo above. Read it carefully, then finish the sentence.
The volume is 781200 ft³
